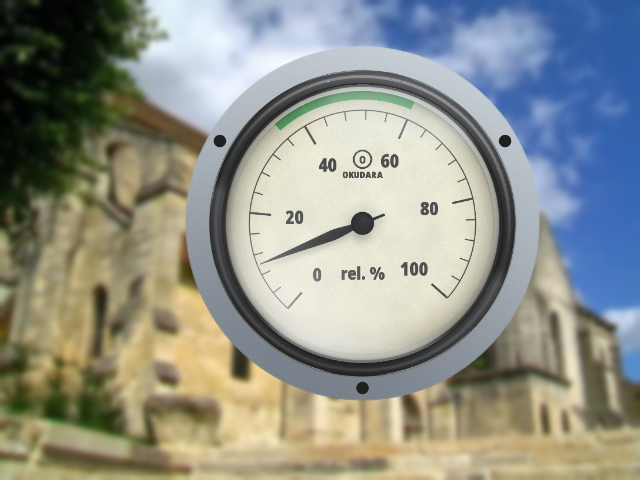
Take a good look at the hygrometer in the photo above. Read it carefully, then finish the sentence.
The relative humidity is 10 %
